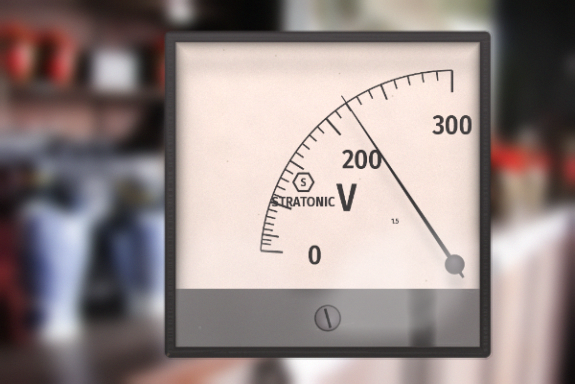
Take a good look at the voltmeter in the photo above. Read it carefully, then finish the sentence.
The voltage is 220 V
